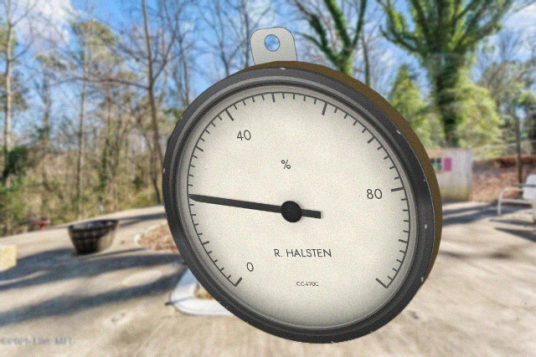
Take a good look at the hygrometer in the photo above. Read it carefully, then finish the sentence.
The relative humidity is 20 %
